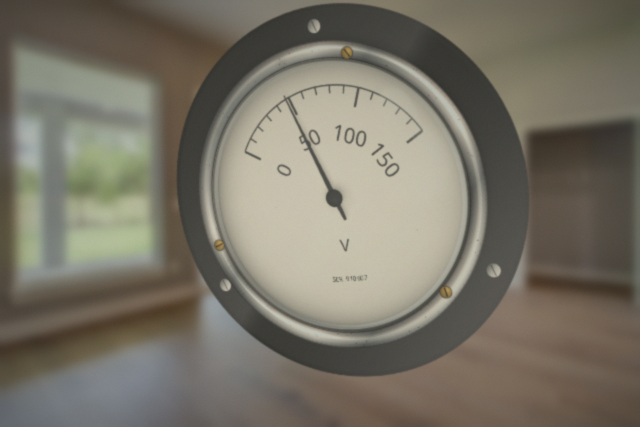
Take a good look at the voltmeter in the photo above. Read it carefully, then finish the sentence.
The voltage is 50 V
